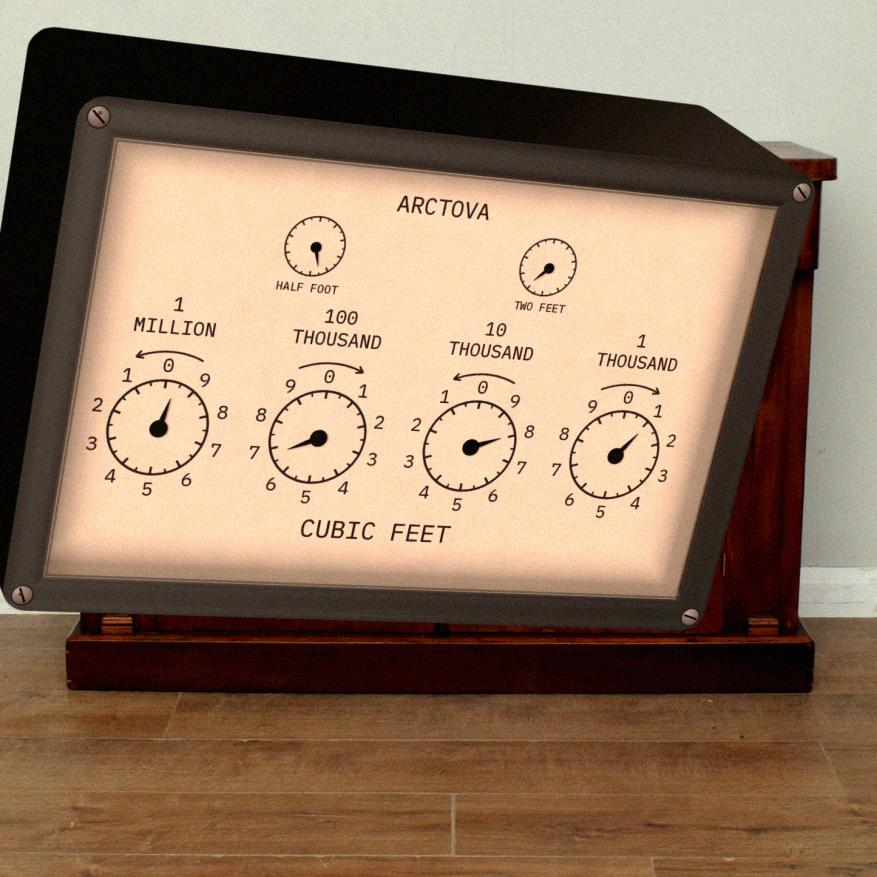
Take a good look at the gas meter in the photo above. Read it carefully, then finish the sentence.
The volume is 968100 ft³
